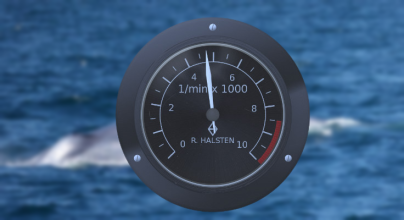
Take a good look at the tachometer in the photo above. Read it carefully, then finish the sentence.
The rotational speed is 4750 rpm
